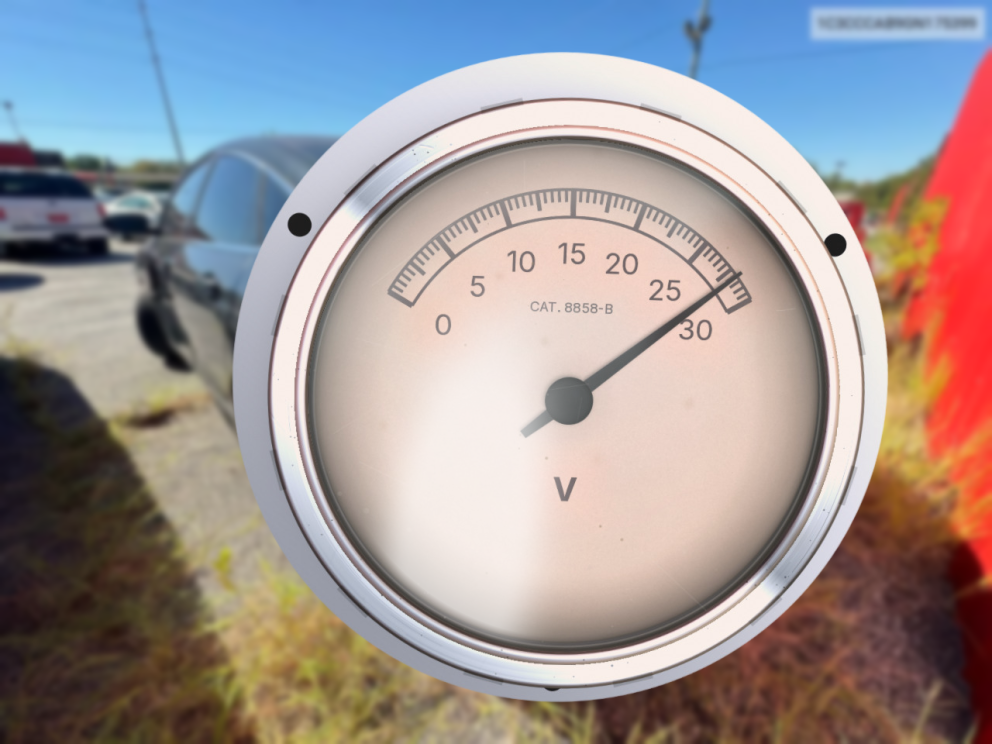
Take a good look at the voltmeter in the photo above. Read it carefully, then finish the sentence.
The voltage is 28 V
